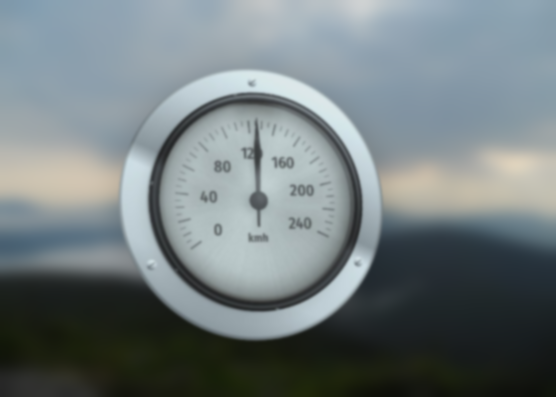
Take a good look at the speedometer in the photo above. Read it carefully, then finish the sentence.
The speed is 125 km/h
